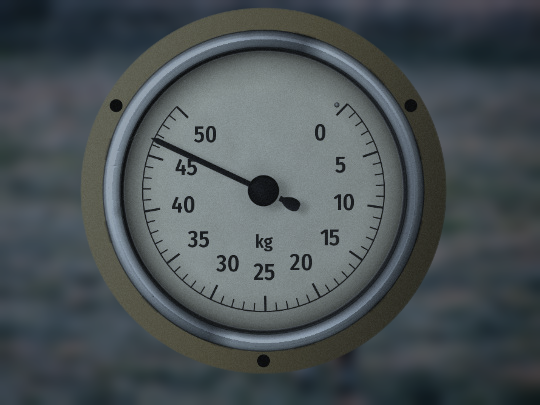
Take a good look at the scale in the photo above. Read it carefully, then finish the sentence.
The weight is 46.5 kg
